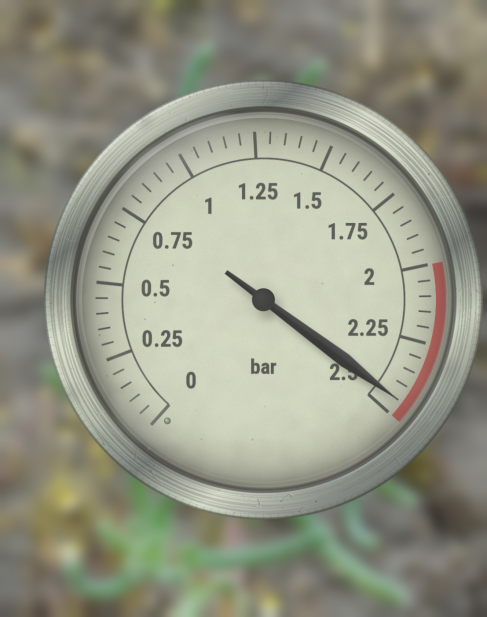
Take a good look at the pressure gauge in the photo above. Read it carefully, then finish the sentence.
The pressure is 2.45 bar
